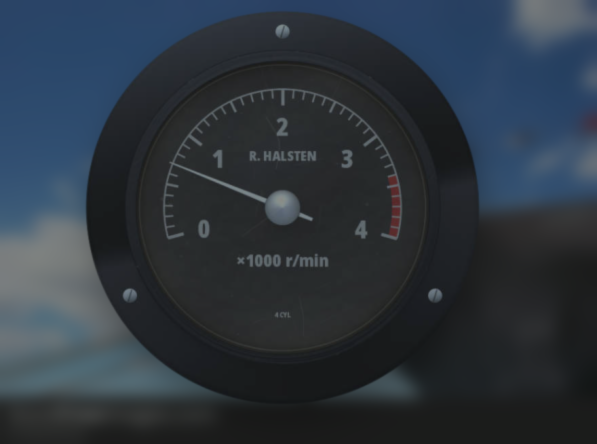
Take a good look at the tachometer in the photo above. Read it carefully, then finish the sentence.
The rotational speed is 700 rpm
